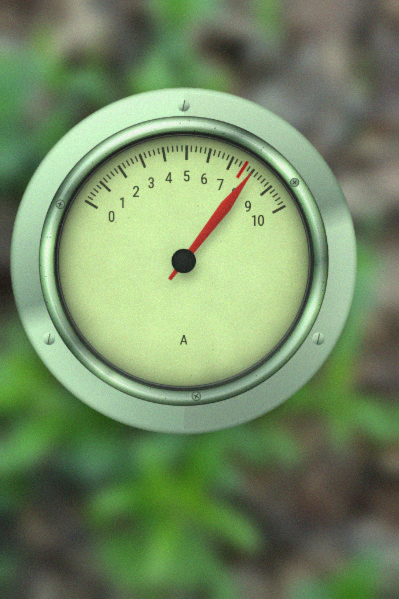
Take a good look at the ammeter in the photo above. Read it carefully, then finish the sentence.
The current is 8 A
